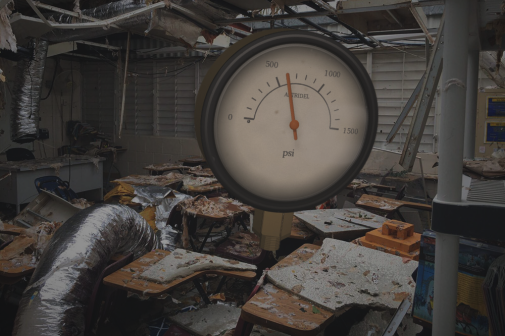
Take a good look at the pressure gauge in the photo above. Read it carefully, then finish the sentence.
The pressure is 600 psi
